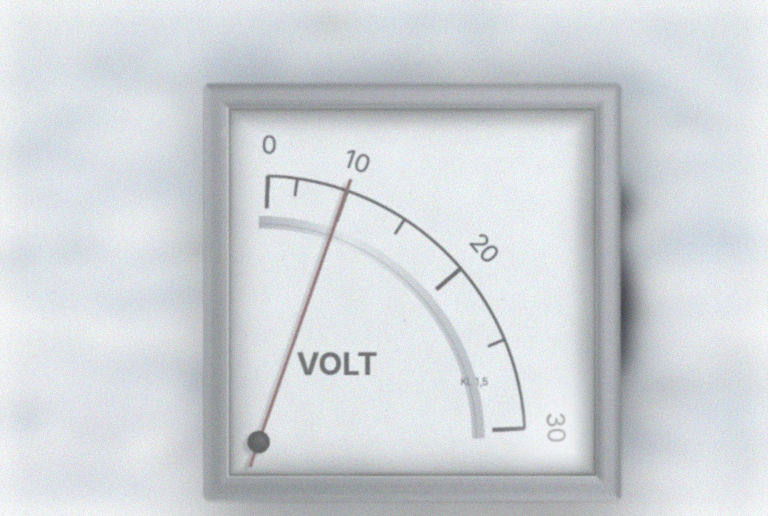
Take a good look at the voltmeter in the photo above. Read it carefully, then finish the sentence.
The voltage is 10 V
